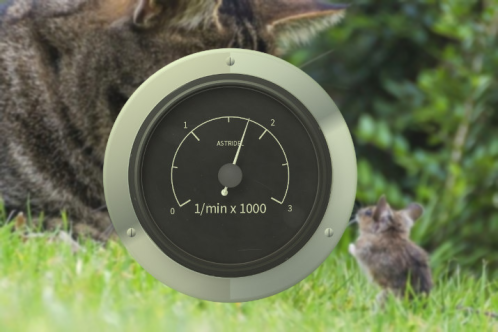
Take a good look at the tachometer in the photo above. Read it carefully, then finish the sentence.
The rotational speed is 1750 rpm
